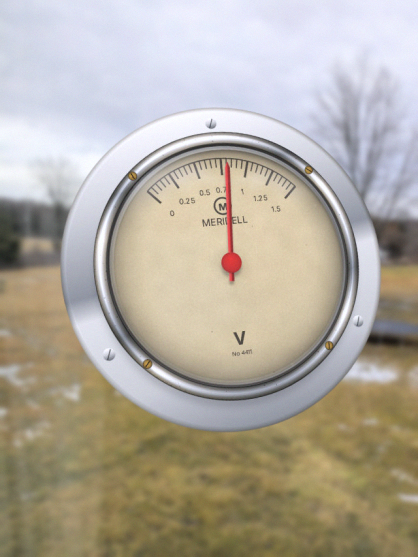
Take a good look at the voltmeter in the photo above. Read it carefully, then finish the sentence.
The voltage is 0.8 V
